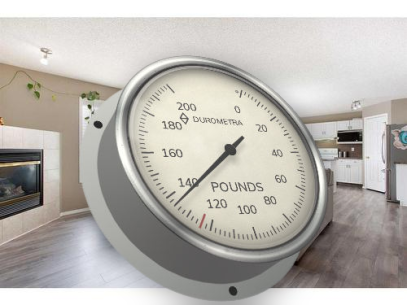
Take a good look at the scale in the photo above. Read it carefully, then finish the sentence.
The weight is 136 lb
